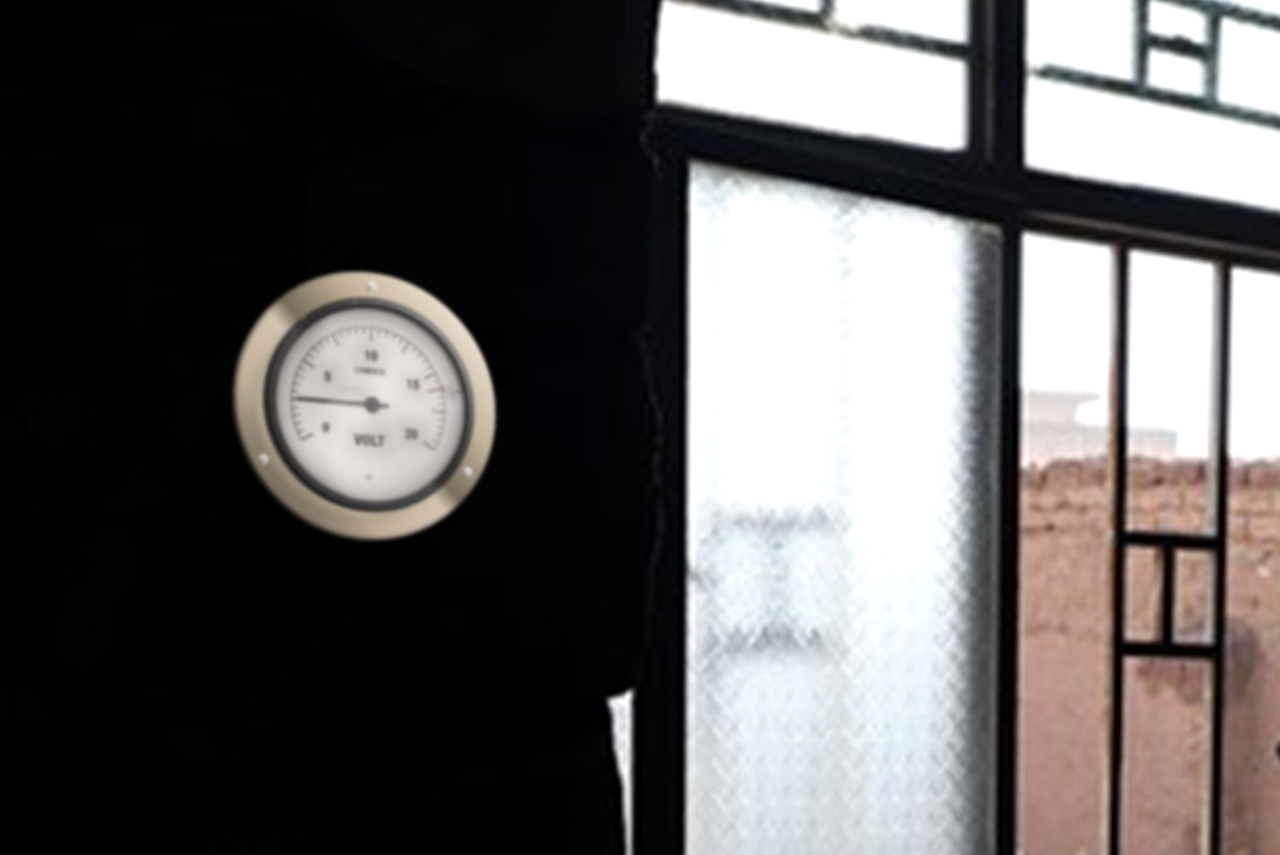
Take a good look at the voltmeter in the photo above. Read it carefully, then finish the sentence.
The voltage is 2.5 V
